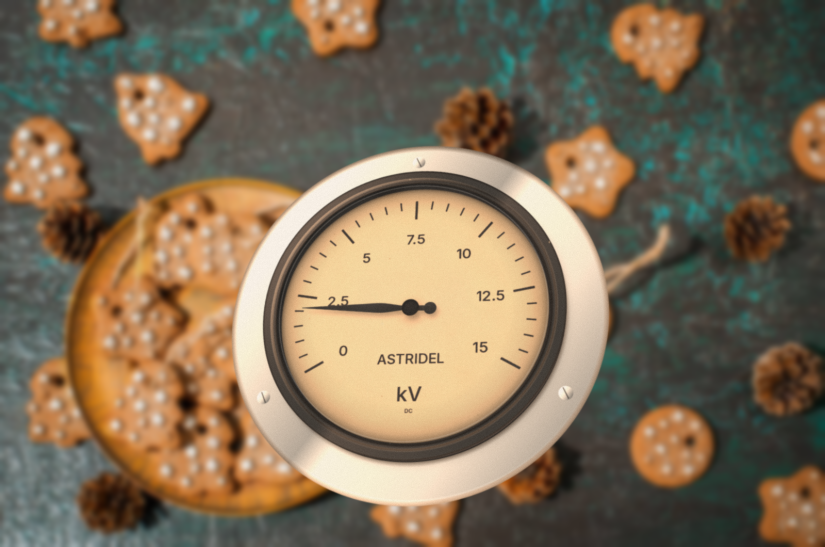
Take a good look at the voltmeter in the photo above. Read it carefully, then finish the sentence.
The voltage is 2 kV
